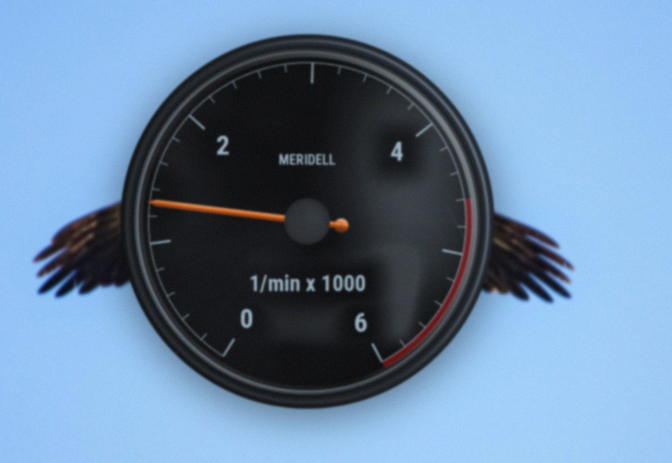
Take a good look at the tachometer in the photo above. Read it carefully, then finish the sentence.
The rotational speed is 1300 rpm
